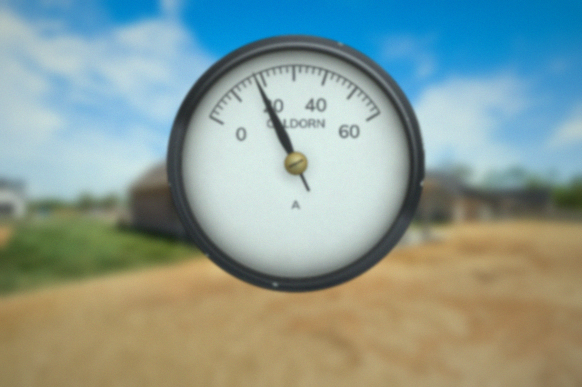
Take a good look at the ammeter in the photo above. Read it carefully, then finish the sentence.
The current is 18 A
